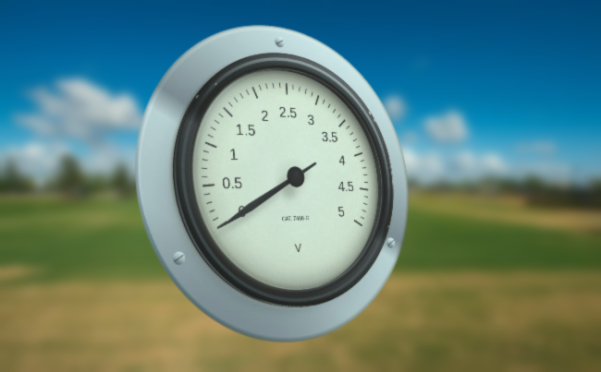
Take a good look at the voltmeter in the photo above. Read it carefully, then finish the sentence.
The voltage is 0 V
